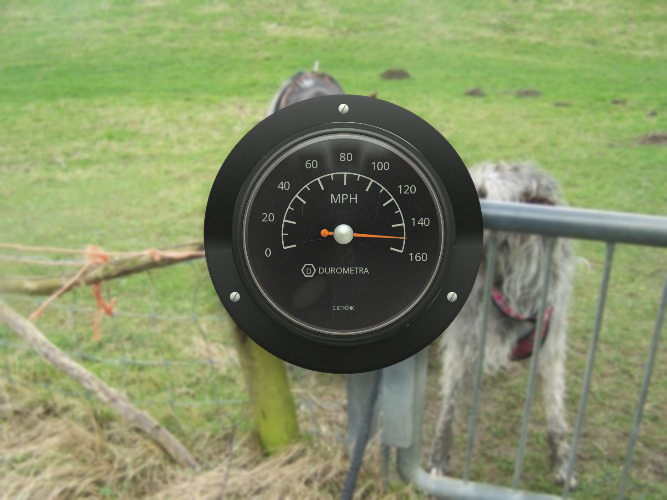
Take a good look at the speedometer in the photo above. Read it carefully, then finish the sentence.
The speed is 150 mph
